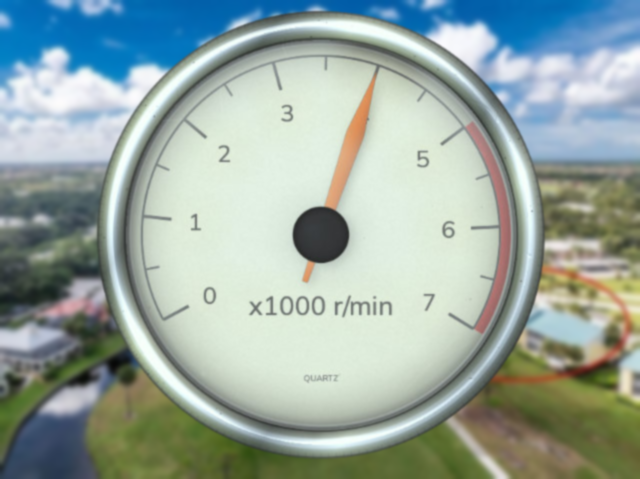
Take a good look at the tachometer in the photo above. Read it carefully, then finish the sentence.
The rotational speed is 4000 rpm
